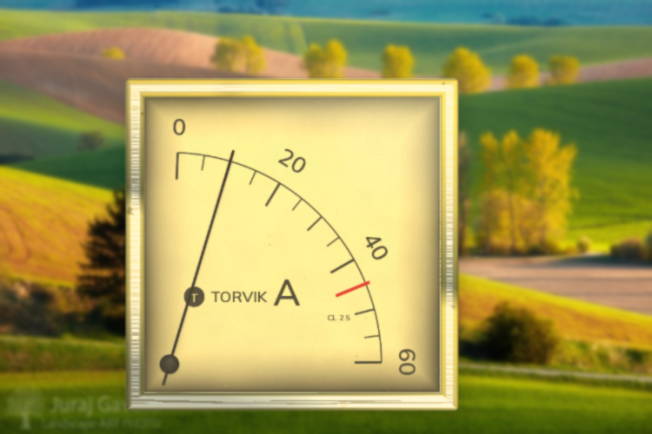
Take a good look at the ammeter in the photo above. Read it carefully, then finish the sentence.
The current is 10 A
